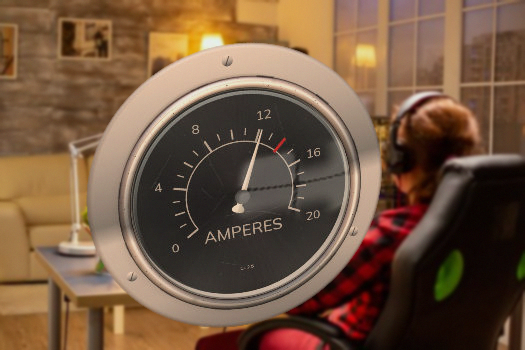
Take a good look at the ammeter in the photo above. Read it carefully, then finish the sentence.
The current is 12 A
